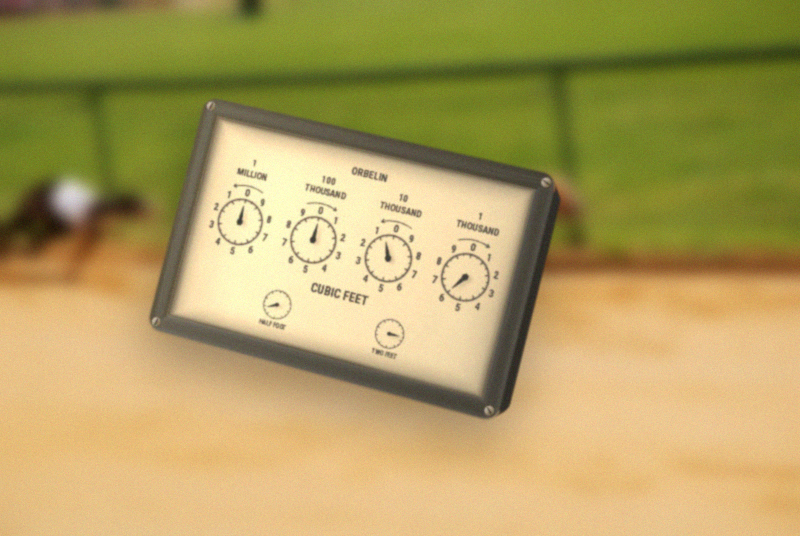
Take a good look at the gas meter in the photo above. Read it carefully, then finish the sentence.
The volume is 600 ft³
